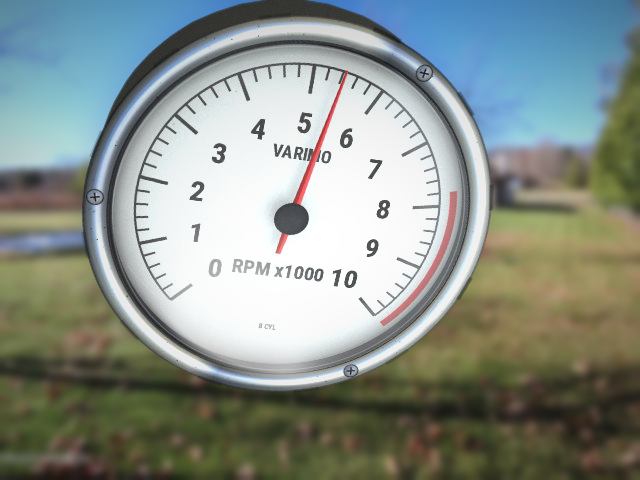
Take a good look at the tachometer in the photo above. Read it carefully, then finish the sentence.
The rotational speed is 5400 rpm
